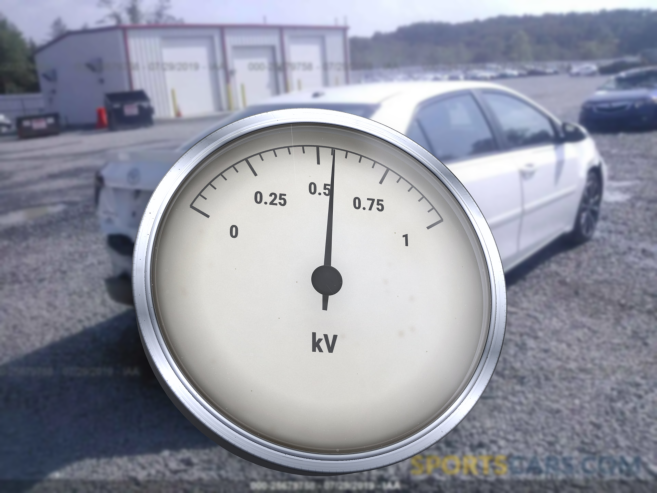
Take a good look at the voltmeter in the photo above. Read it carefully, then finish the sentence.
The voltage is 0.55 kV
